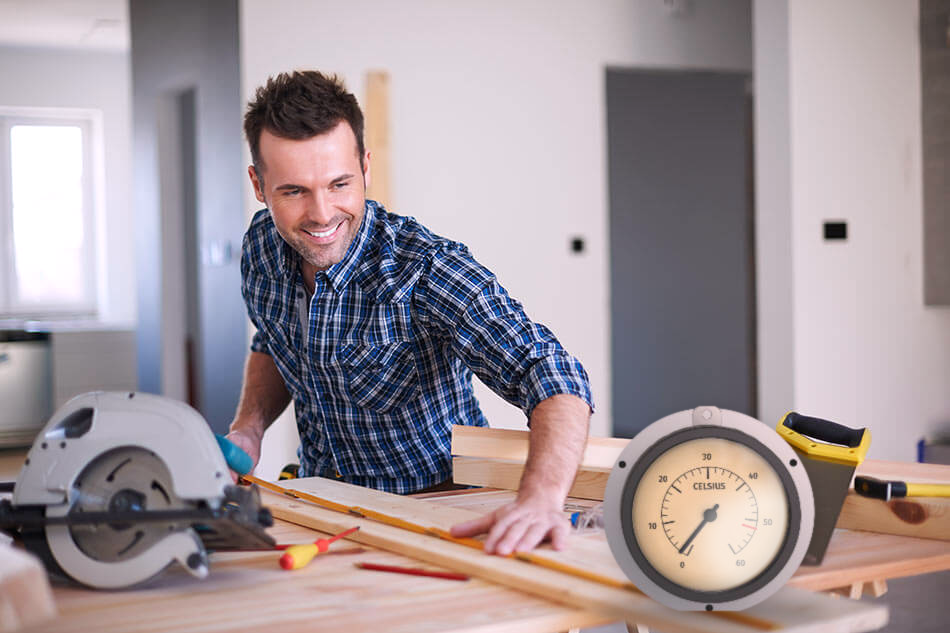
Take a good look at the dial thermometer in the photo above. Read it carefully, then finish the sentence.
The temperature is 2 °C
